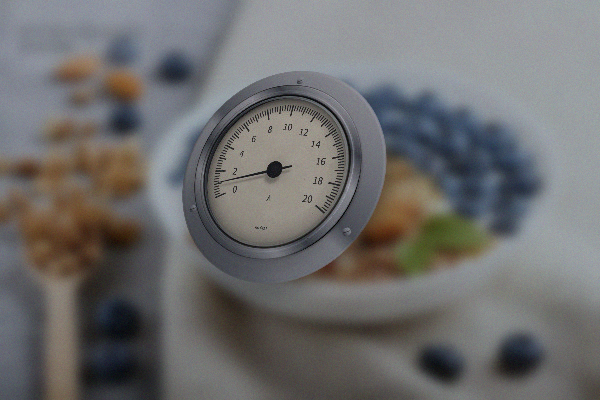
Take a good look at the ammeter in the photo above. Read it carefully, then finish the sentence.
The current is 1 A
